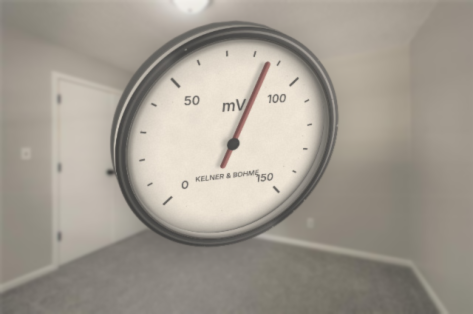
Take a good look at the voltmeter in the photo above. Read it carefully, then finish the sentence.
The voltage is 85 mV
